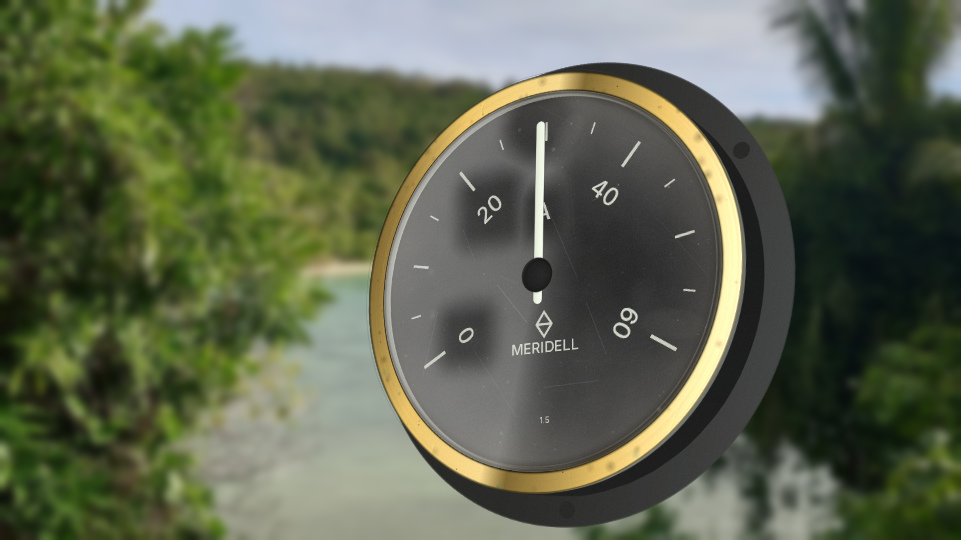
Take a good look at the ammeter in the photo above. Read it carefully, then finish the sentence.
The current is 30 A
